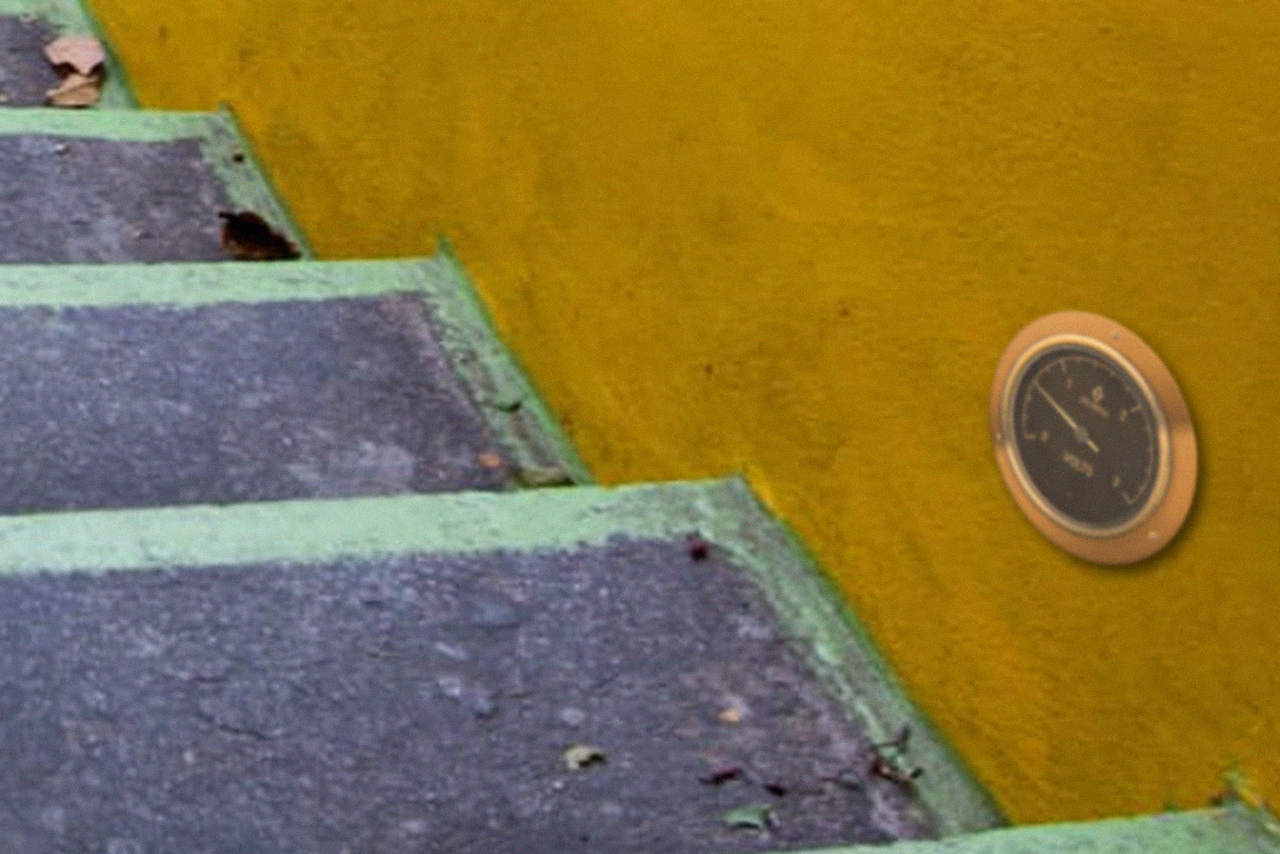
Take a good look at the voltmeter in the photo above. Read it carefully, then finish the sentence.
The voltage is 0.6 V
